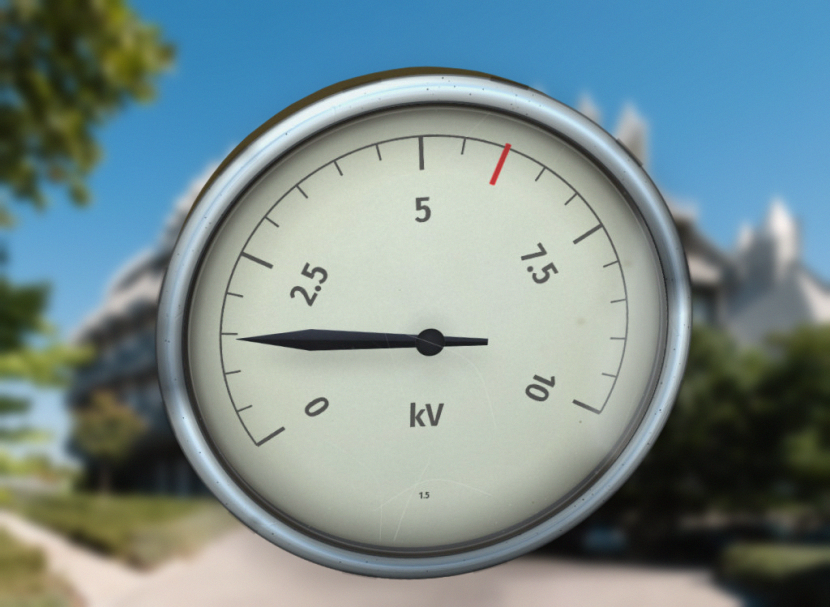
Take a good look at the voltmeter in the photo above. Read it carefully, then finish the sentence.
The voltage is 1.5 kV
